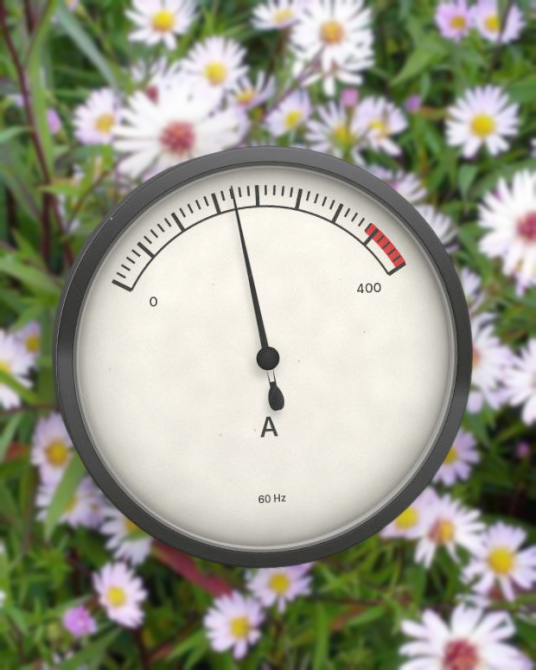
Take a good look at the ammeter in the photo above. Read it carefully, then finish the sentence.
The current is 170 A
